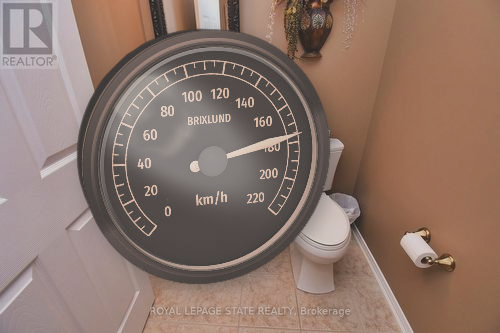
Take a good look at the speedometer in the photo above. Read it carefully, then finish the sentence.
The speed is 175 km/h
